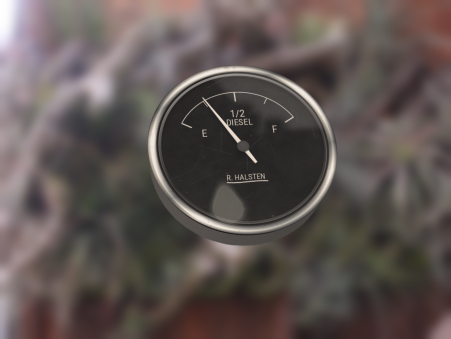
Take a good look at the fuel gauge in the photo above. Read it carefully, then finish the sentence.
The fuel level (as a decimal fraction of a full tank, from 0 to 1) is 0.25
